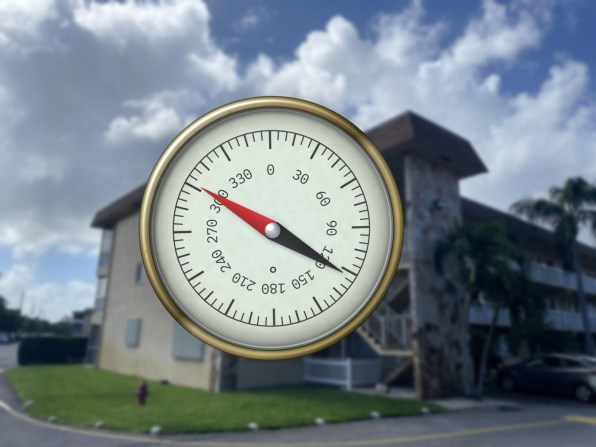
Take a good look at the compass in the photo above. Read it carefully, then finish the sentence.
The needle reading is 302.5 °
